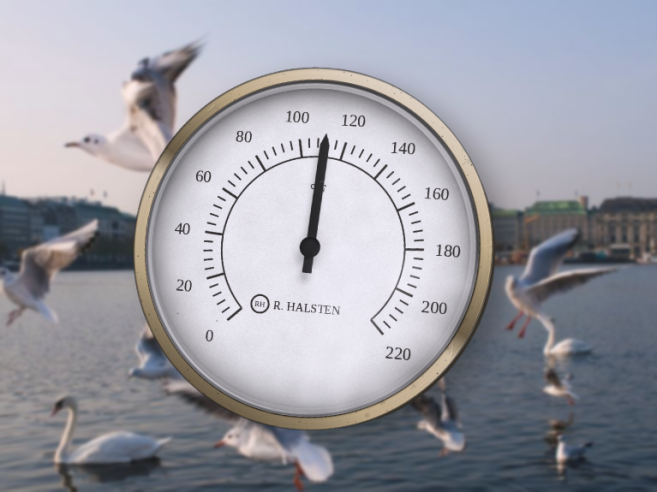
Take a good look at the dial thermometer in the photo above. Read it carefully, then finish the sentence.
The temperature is 112 °F
